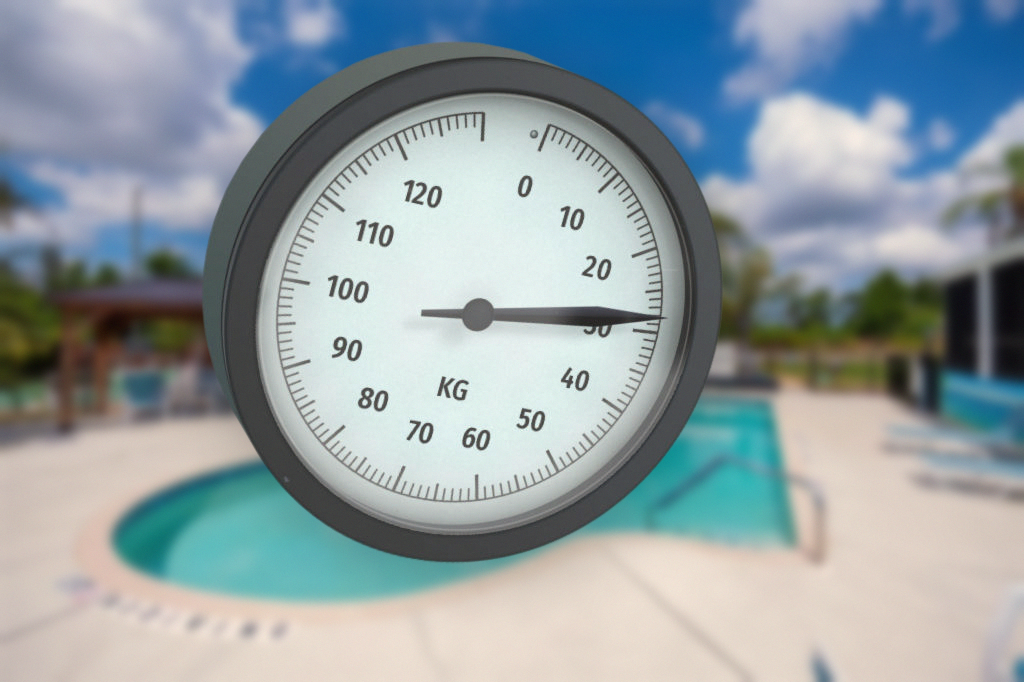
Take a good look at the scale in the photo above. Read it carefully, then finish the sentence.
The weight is 28 kg
